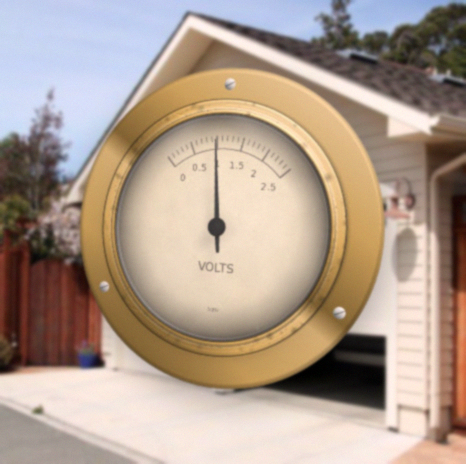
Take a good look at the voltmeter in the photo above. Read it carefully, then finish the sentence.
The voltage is 1 V
